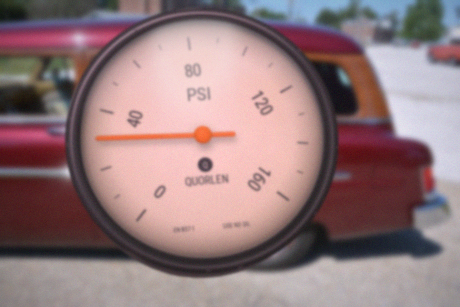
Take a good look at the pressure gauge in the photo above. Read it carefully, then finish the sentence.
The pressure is 30 psi
